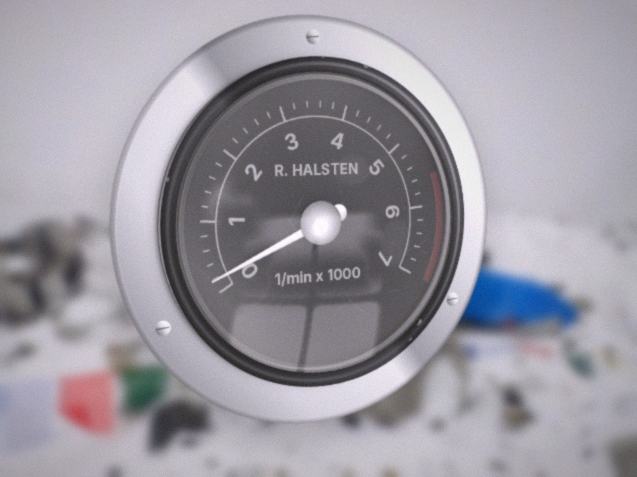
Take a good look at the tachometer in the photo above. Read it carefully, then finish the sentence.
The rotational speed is 200 rpm
